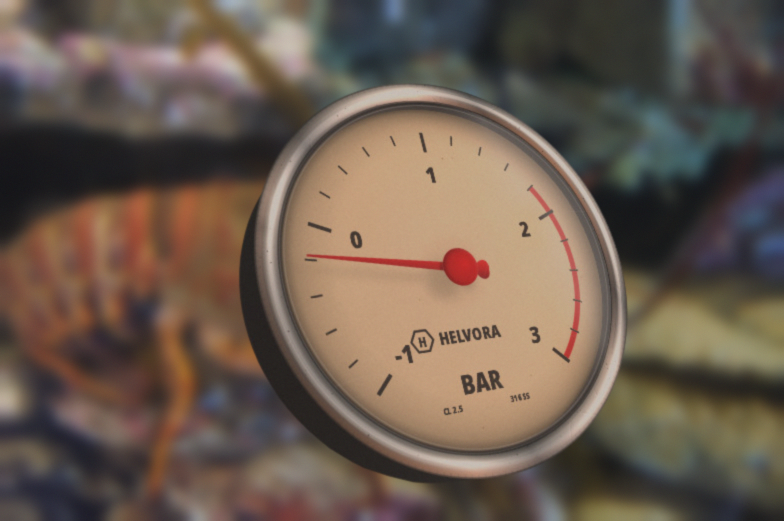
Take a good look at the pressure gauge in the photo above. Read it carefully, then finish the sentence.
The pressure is -0.2 bar
